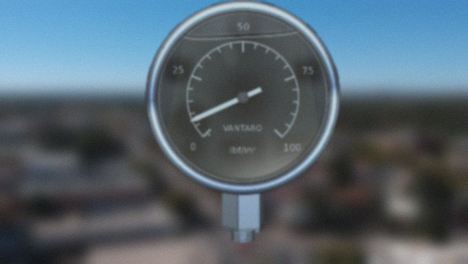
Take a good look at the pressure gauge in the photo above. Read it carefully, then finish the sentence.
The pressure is 7.5 psi
